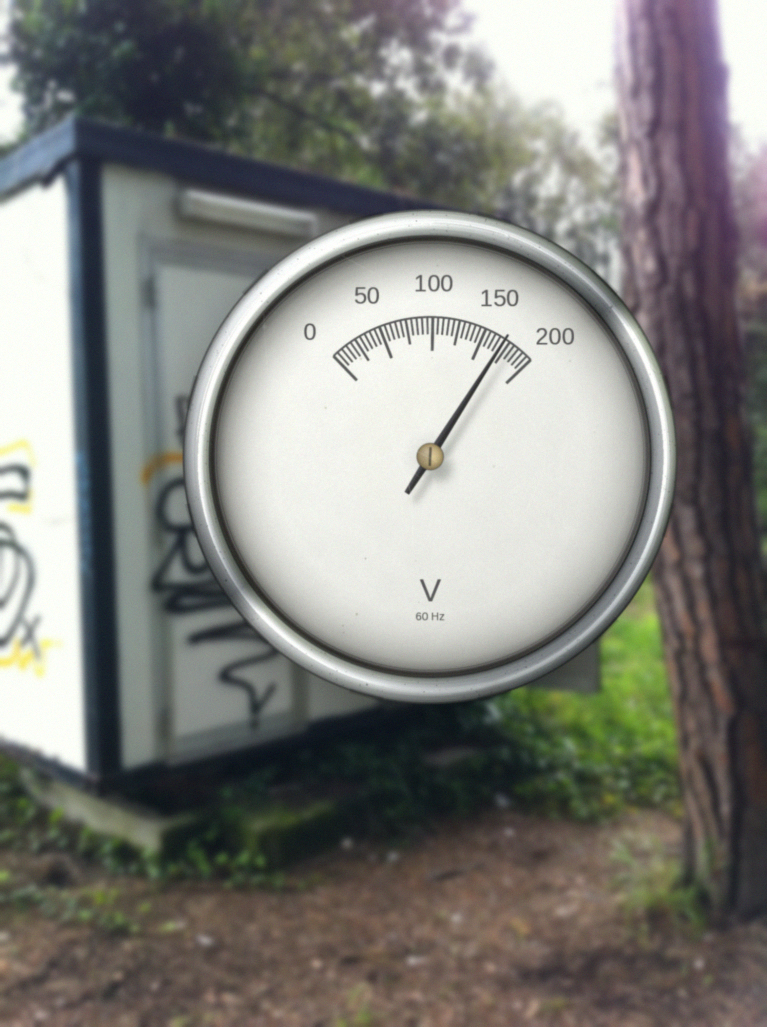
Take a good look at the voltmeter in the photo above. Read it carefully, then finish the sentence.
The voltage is 170 V
